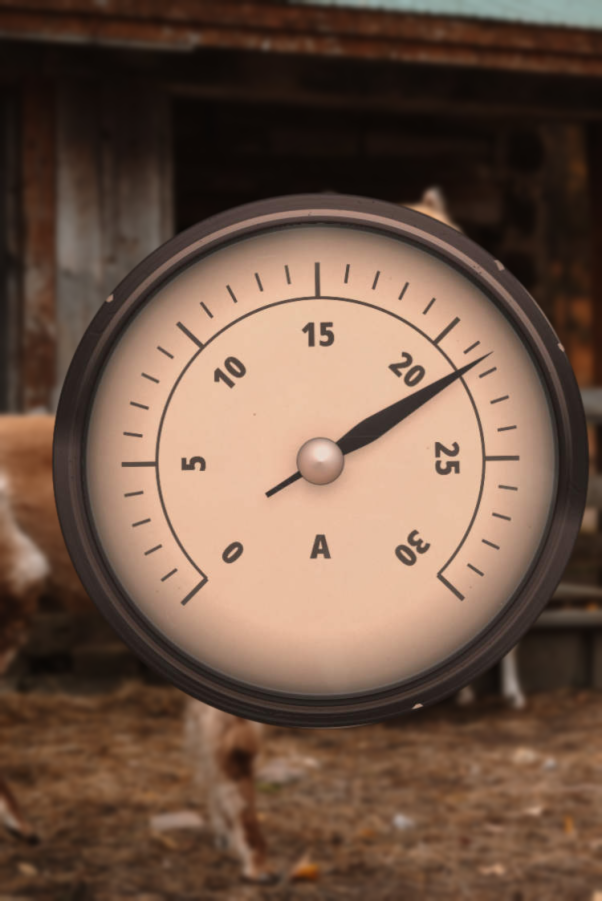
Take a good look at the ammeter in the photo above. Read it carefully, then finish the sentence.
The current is 21.5 A
